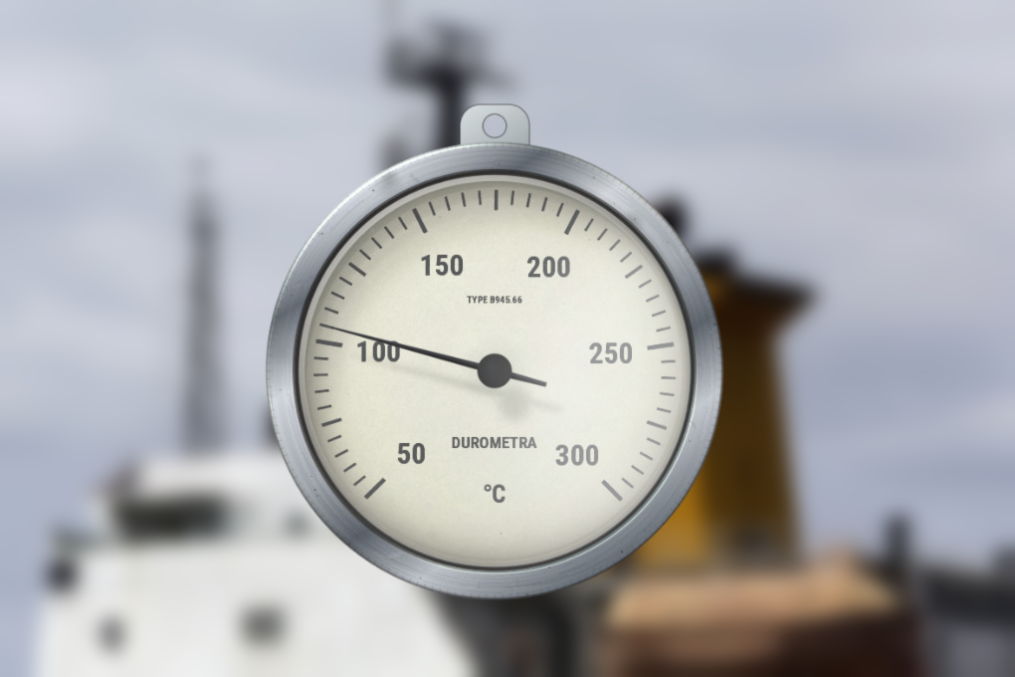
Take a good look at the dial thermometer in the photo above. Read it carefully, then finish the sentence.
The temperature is 105 °C
